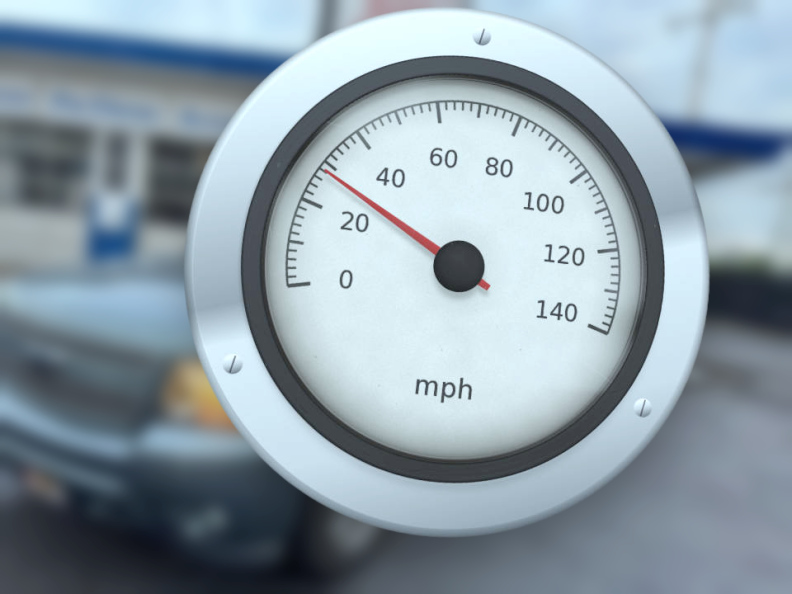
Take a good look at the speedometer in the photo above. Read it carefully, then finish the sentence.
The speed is 28 mph
